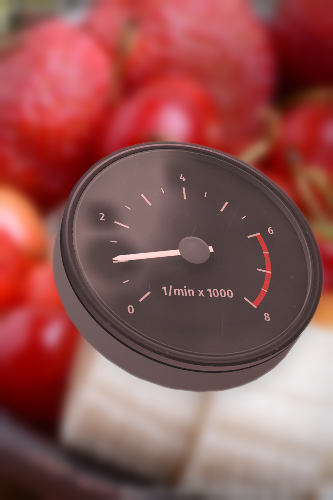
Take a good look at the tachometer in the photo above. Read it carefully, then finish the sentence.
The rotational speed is 1000 rpm
